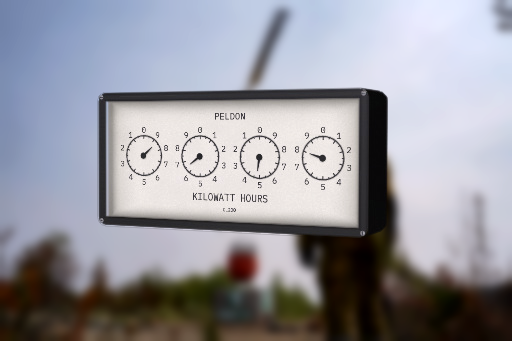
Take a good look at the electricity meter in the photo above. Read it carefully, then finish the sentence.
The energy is 8648 kWh
